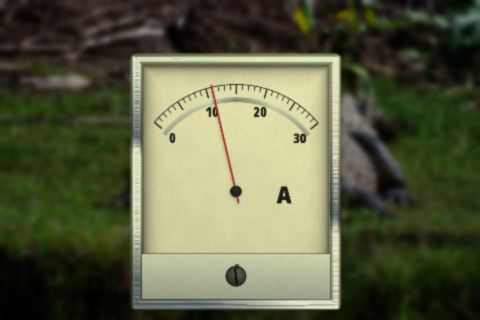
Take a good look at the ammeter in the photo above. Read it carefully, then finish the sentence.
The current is 11 A
